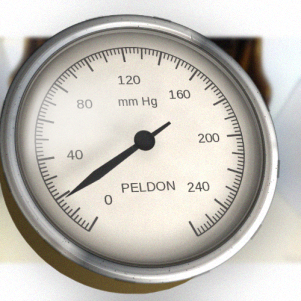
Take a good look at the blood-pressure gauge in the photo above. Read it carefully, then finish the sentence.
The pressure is 18 mmHg
